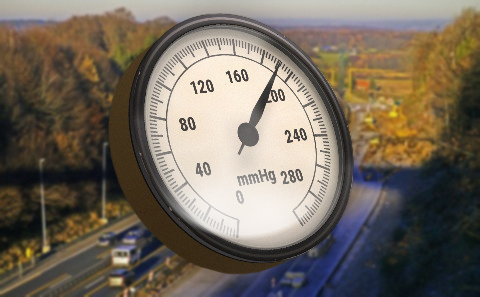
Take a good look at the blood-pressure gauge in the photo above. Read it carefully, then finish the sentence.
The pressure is 190 mmHg
